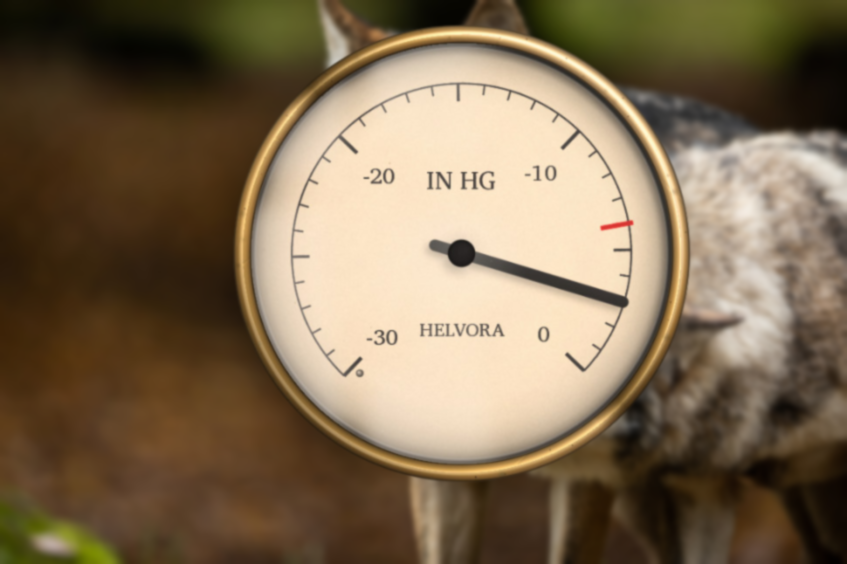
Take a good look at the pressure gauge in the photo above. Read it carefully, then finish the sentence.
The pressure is -3 inHg
